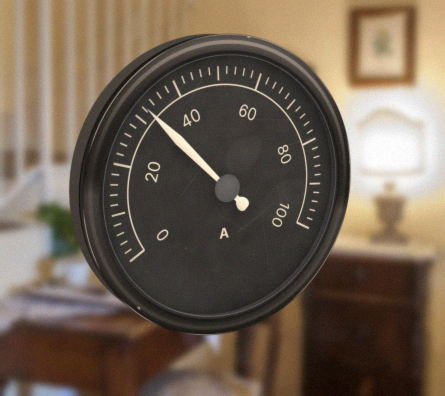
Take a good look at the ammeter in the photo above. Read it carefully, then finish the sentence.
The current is 32 A
